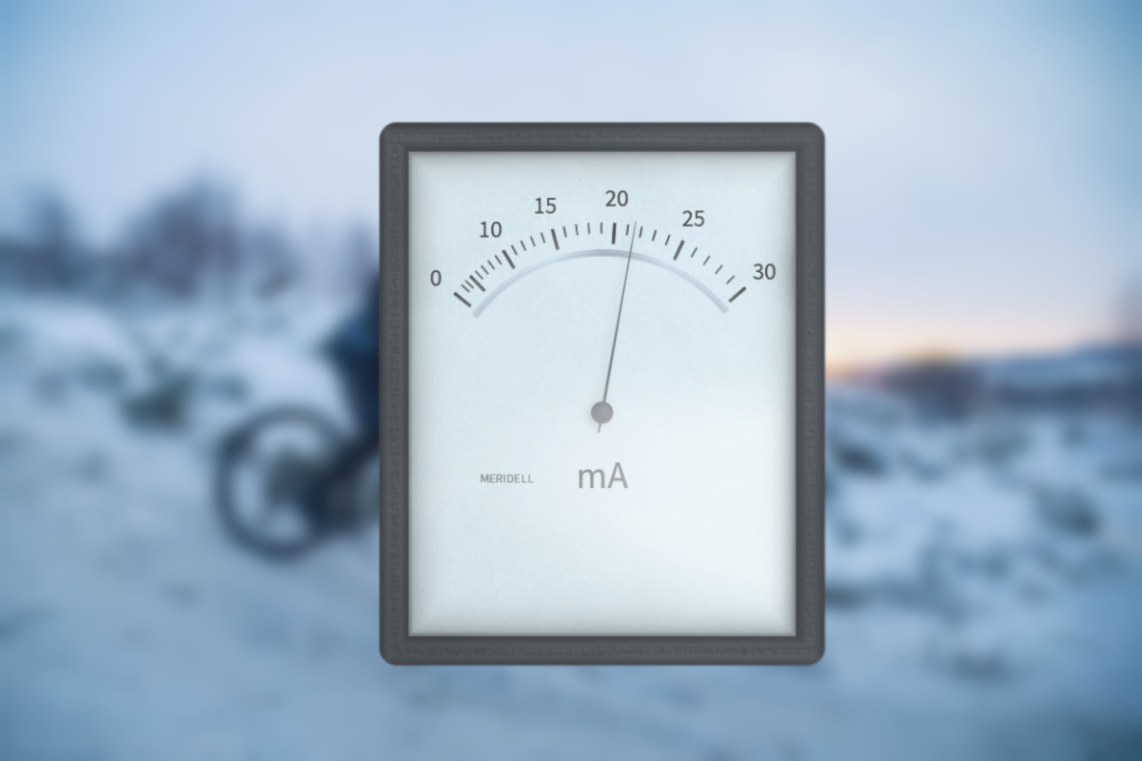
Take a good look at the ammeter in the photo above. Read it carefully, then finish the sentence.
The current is 21.5 mA
